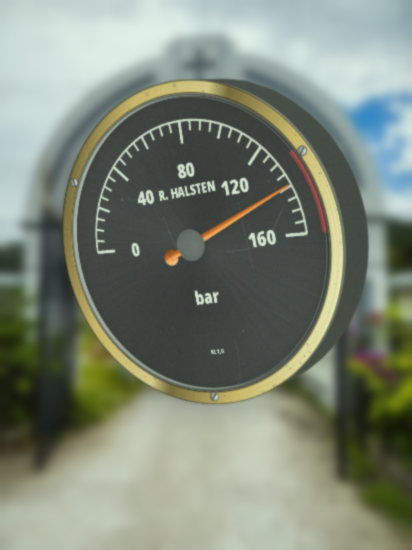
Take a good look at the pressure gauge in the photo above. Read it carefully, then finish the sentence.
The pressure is 140 bar
